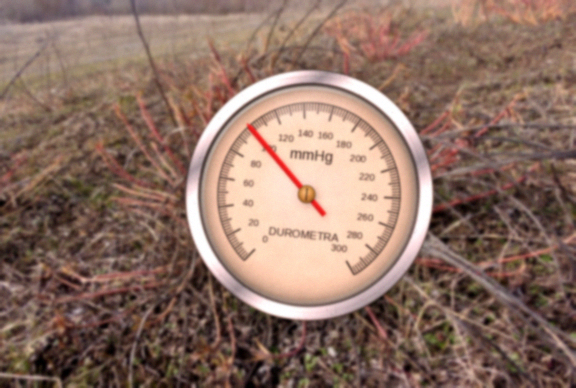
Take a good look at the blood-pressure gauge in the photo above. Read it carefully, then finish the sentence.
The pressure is 100 mmHg
